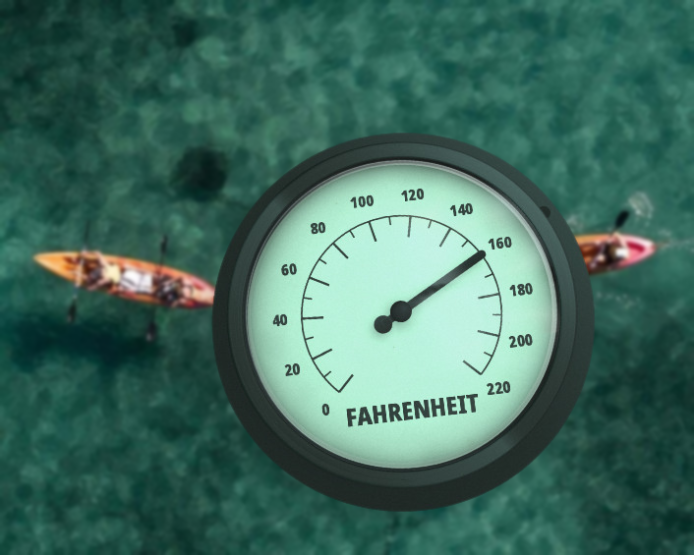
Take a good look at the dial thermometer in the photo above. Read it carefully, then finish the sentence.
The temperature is 160 °F
